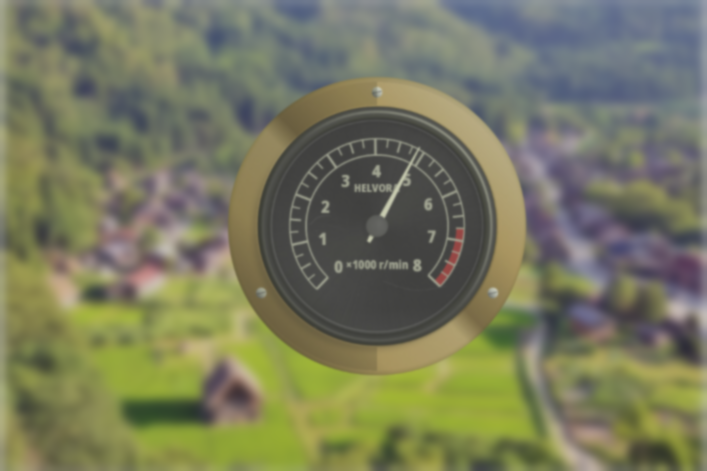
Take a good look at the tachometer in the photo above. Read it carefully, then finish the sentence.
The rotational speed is 4875 rpm
